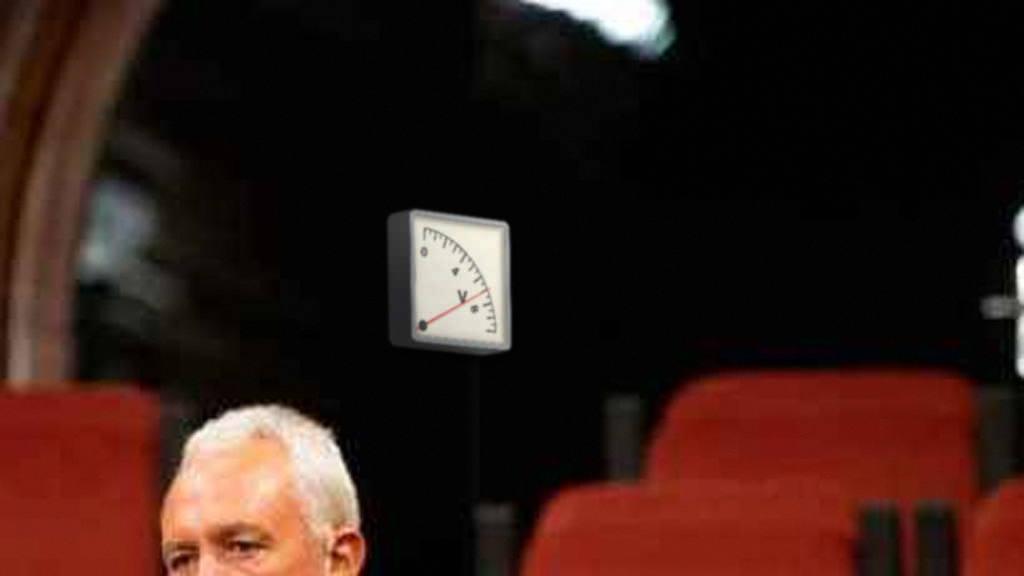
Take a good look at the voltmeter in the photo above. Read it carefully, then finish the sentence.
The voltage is 7 V
